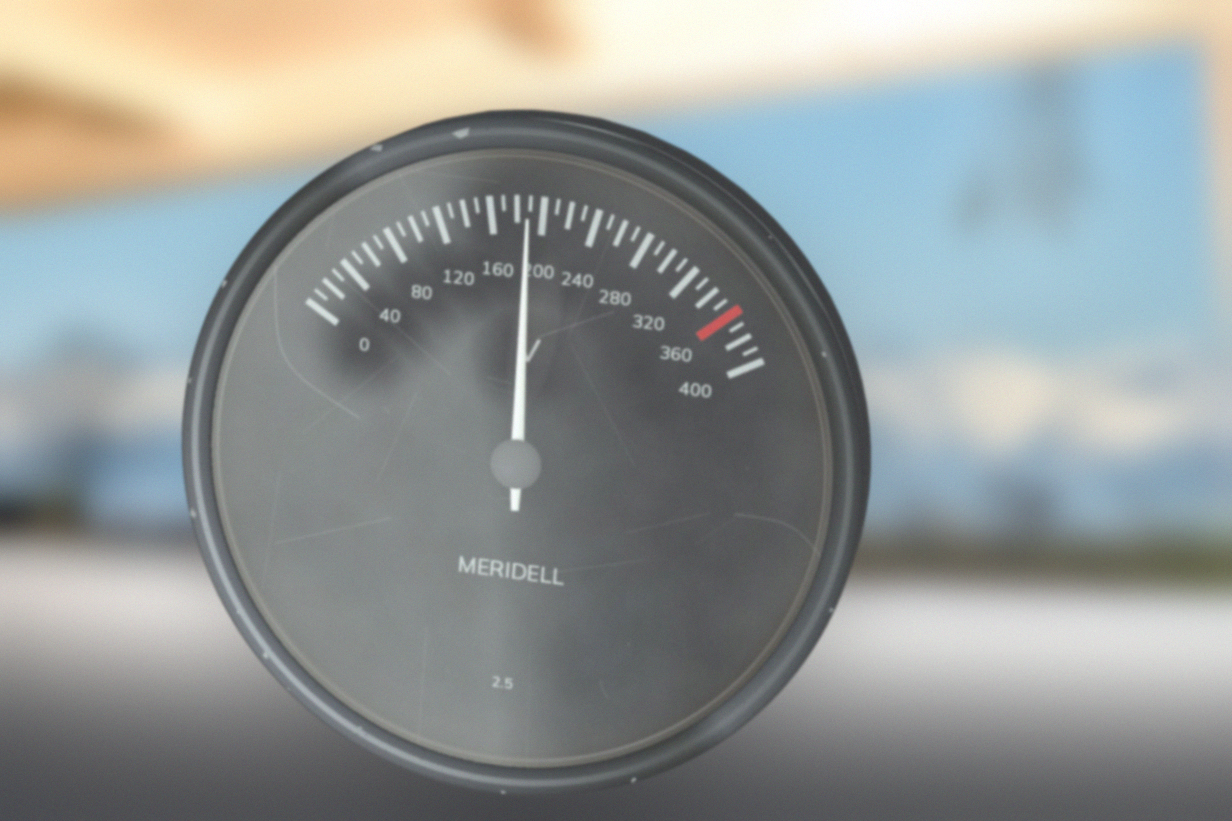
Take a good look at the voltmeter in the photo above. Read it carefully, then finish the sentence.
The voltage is 190 V
